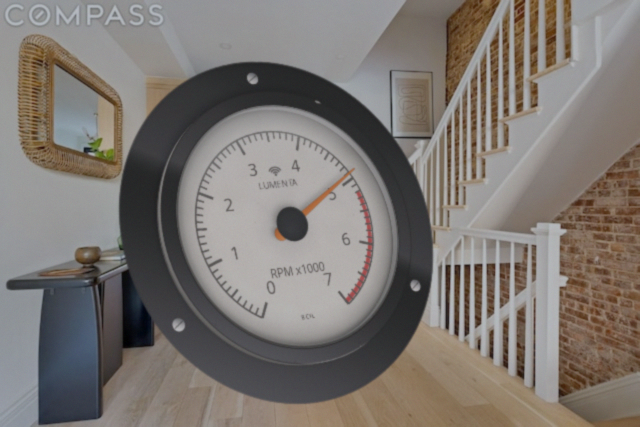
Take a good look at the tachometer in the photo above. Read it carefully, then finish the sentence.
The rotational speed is 4900 rpm
